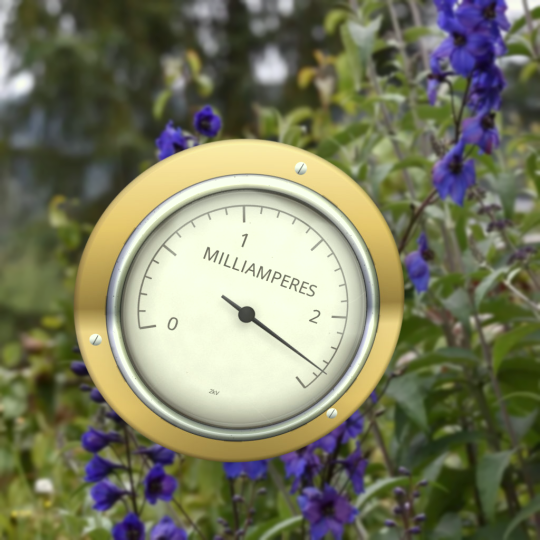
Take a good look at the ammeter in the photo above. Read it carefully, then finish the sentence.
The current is 2.35 mA
